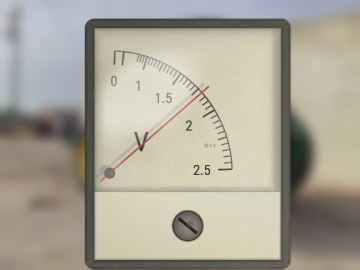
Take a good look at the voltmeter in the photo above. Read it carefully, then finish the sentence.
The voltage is 1.8 V
